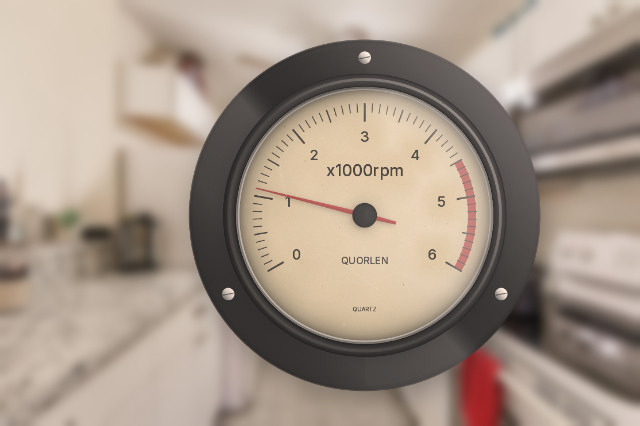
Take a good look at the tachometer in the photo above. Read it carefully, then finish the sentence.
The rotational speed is 1100 rpm
